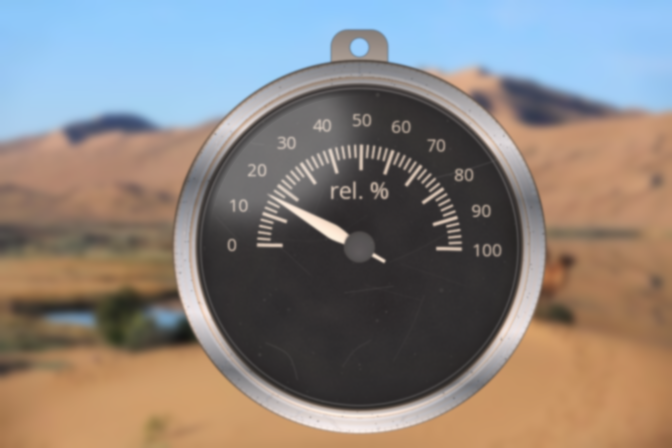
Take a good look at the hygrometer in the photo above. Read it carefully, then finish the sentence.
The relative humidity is 16 %
